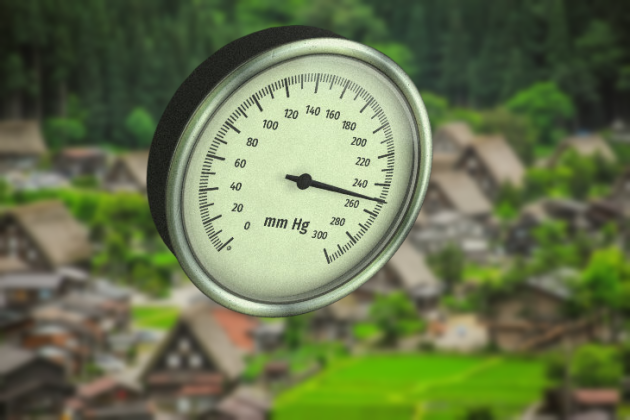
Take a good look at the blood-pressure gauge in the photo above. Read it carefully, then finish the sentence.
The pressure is 250 mmHg
